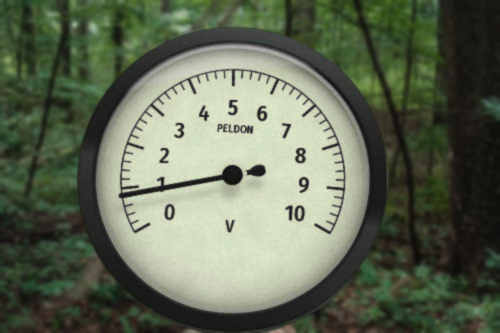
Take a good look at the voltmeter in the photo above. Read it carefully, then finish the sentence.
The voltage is 0.8 V
